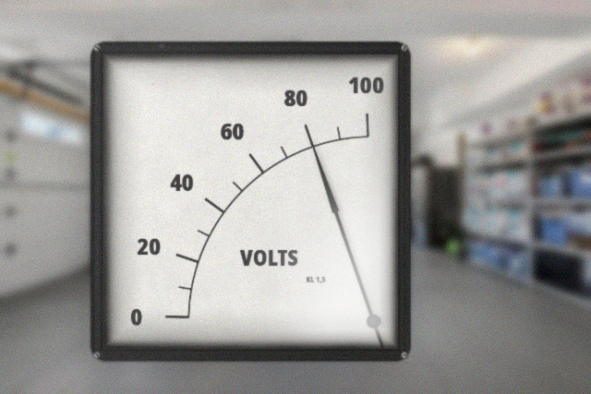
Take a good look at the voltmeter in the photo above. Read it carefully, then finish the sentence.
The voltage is 80 V
